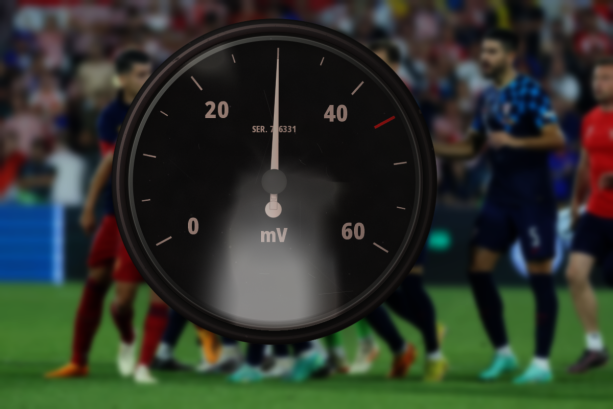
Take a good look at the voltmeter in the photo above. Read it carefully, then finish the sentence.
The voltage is 30 mV
